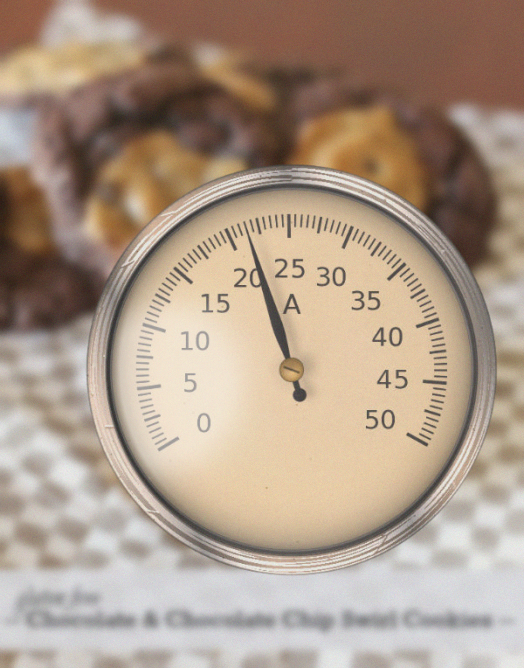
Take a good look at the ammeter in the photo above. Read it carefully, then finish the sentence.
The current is 21.5 A
